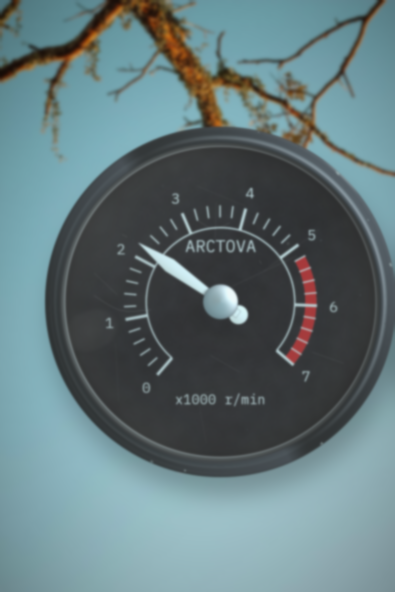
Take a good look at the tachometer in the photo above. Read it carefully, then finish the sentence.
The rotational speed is 2200 rpm
